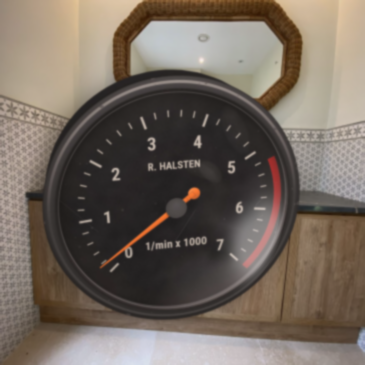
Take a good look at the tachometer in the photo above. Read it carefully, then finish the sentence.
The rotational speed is 200 rpm
